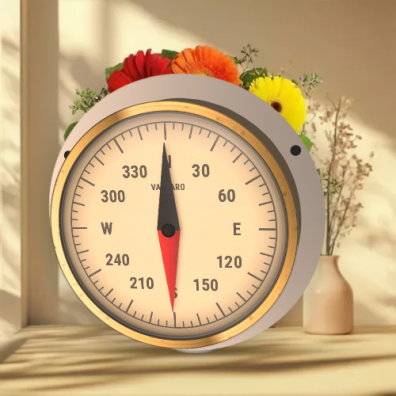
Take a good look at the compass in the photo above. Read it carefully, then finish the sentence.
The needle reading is 180 °
